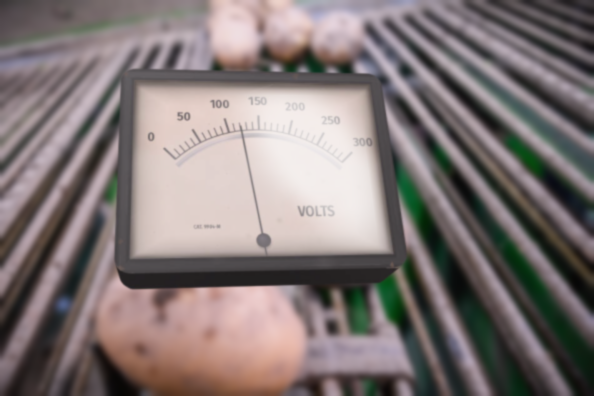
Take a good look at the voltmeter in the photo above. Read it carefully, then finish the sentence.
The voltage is 120 V
